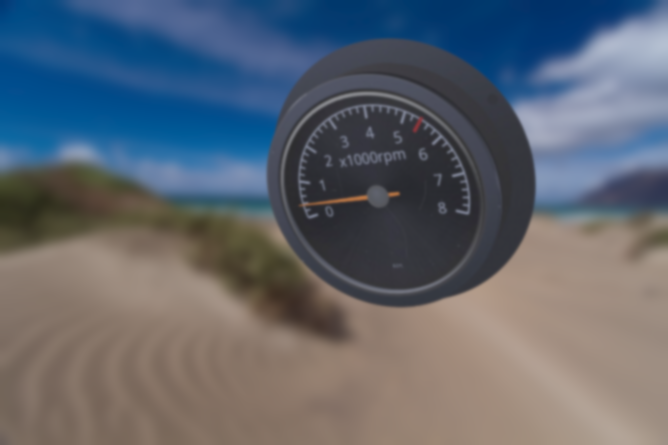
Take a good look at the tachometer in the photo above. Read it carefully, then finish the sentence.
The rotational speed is 400 rpm
